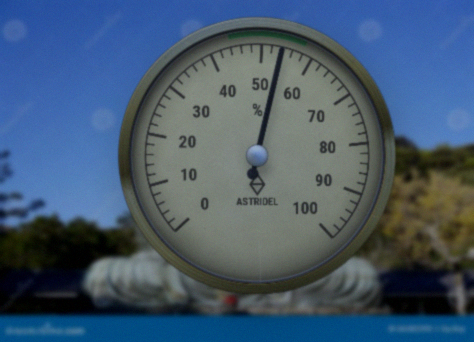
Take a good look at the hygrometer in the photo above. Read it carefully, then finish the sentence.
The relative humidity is 54 %
